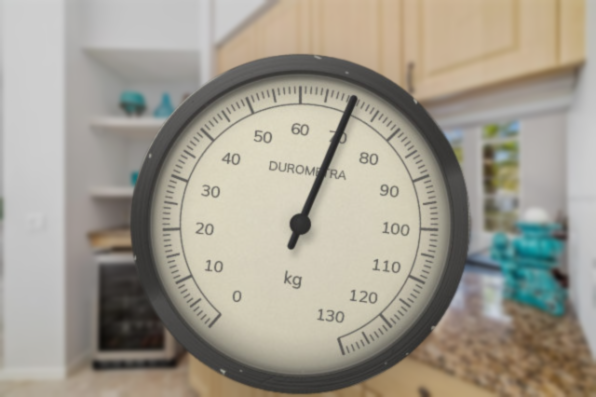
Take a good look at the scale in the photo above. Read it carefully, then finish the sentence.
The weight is 70 kg
